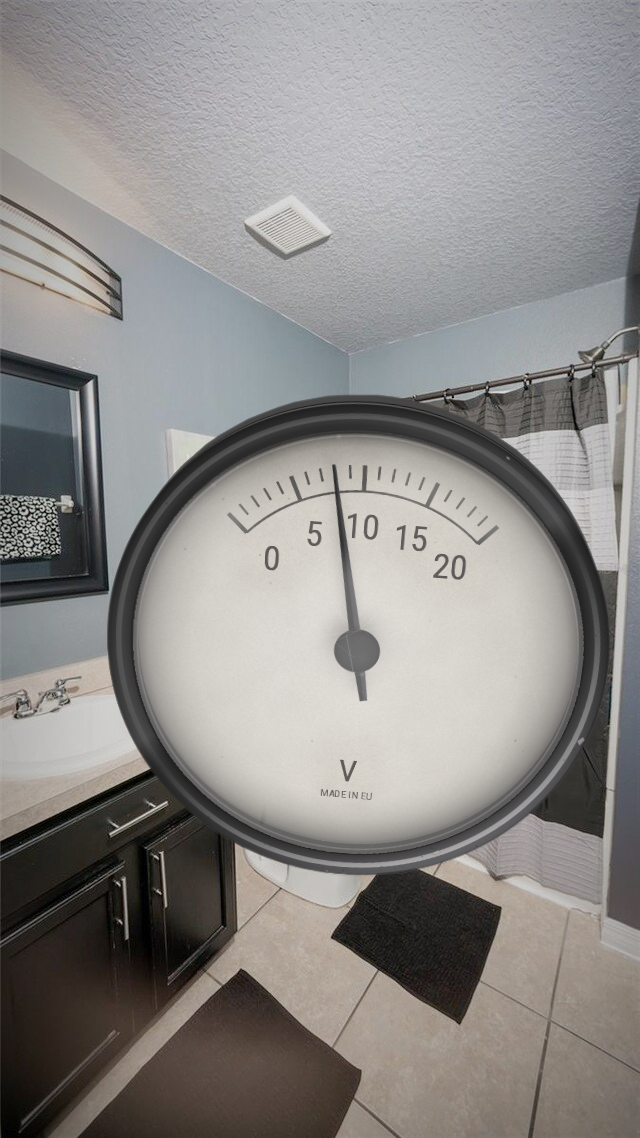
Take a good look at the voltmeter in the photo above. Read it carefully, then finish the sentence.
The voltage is 8 V
